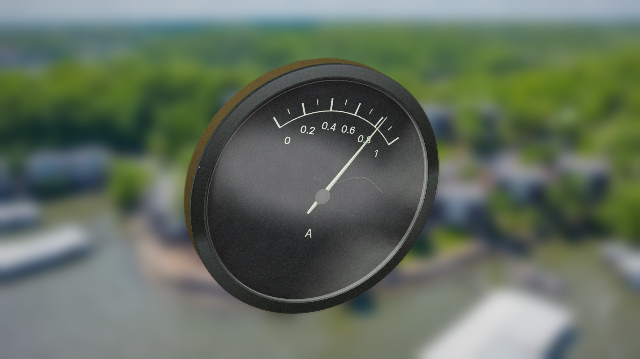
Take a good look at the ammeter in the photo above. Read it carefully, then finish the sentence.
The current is 0.8 A
